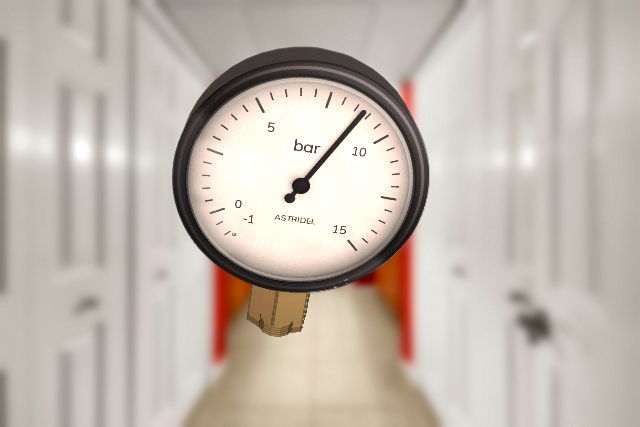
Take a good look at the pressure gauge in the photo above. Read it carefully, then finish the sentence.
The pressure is 8.75 bar
